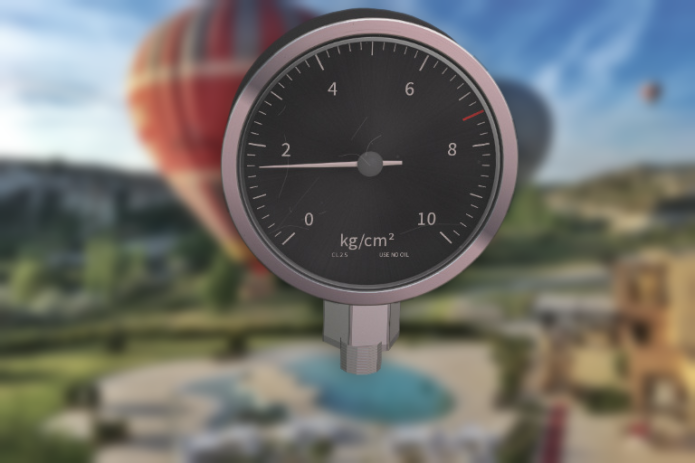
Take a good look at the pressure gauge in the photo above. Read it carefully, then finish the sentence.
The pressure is 1.6 kg/cm²
